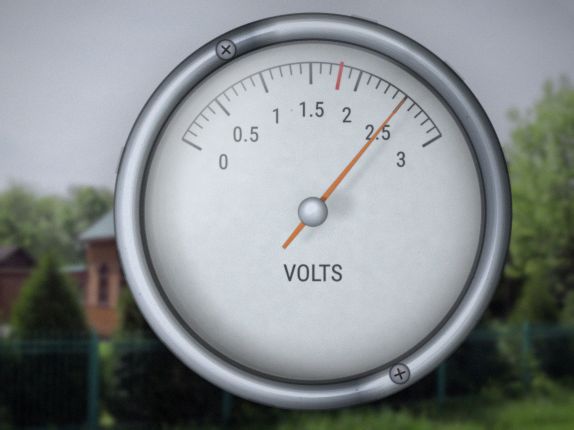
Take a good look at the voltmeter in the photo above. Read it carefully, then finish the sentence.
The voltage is 2.5 V
